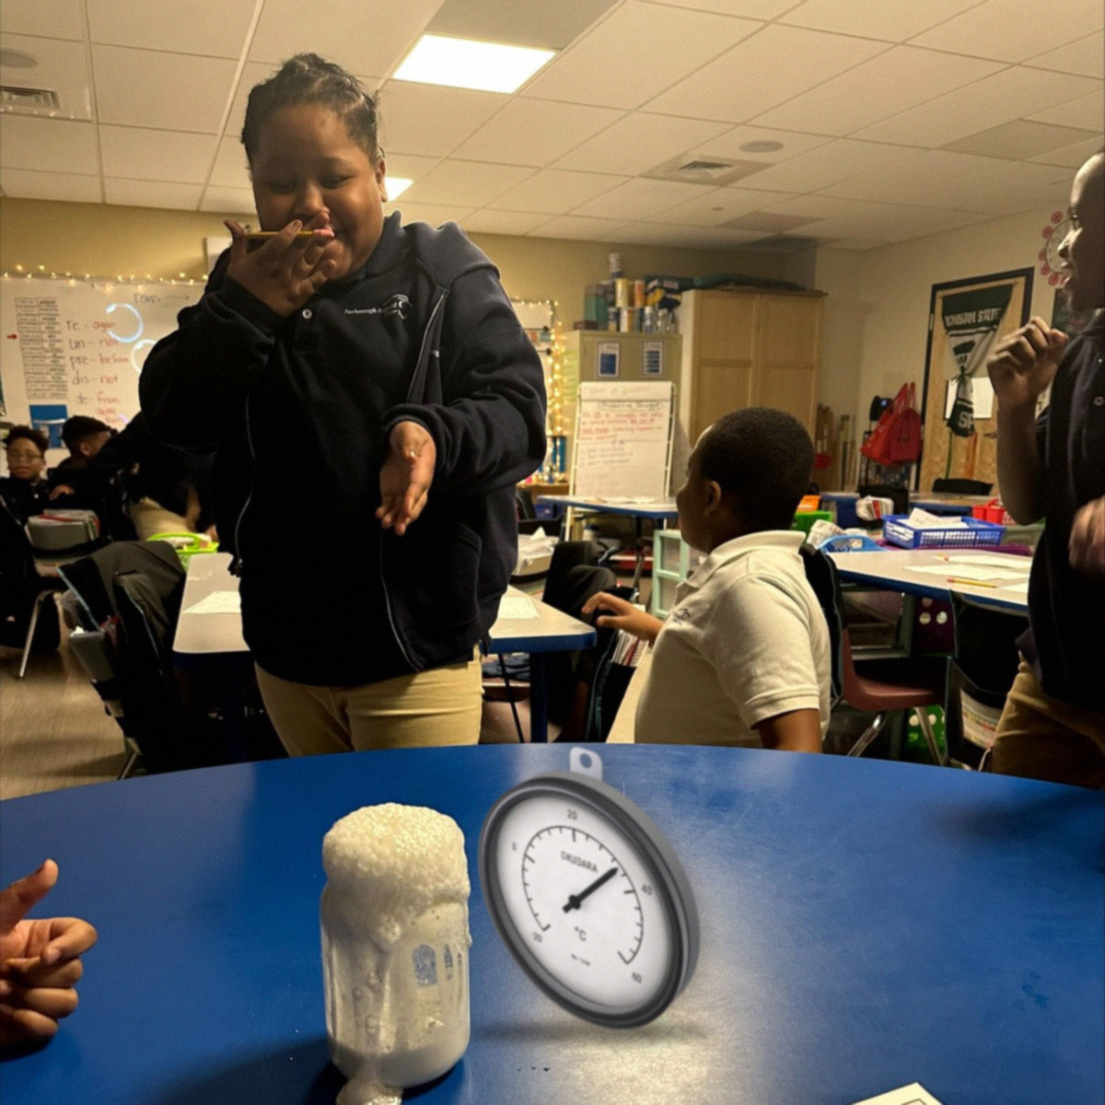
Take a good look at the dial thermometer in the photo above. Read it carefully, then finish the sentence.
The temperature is 34 °C
